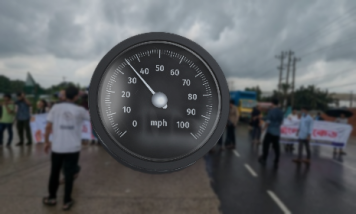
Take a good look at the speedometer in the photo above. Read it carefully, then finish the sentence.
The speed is 35 mph
